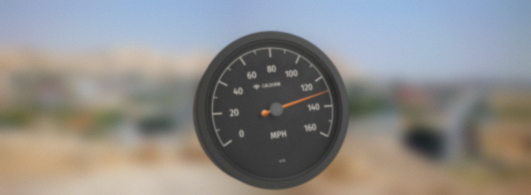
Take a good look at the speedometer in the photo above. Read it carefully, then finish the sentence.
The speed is 130 mph
